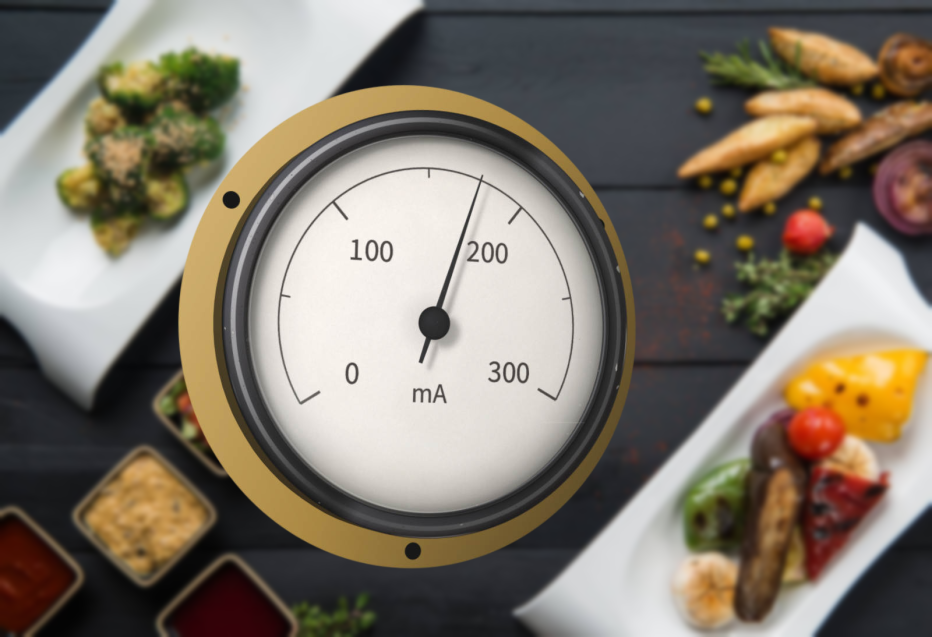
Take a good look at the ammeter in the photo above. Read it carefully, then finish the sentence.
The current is 175 mA
